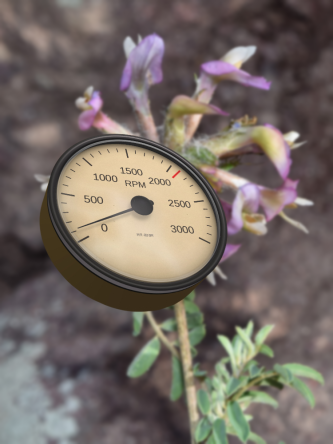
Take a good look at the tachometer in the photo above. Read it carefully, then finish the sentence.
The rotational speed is 100 rpm
